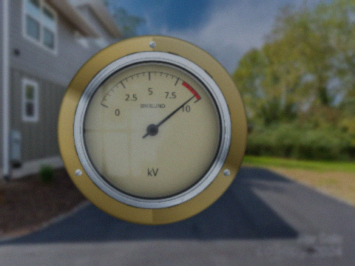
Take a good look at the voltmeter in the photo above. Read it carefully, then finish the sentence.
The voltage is 9.5 kV
